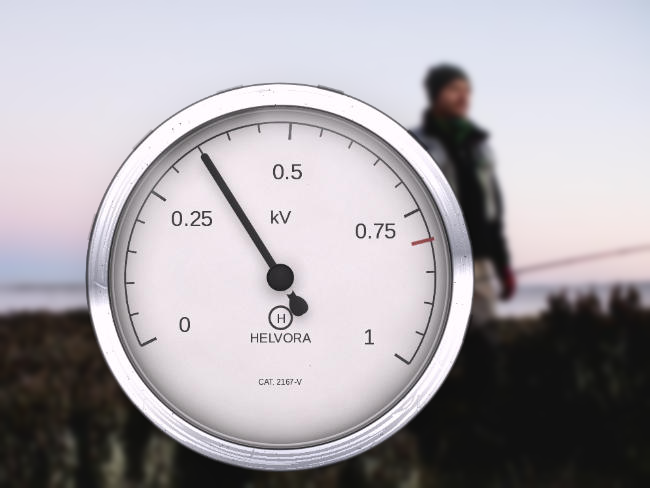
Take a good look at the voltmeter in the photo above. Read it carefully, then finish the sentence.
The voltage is 0.35 kV
